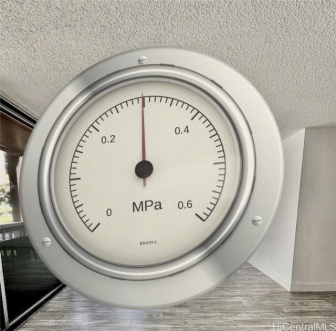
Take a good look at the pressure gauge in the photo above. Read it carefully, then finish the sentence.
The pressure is 0.3 MPa
